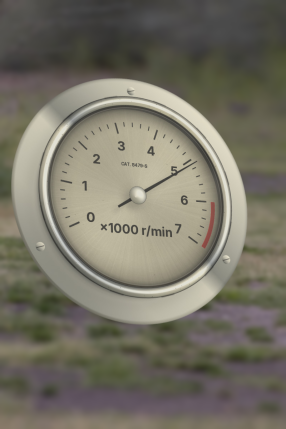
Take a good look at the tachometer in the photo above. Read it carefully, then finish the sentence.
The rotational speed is 5100 rpm
